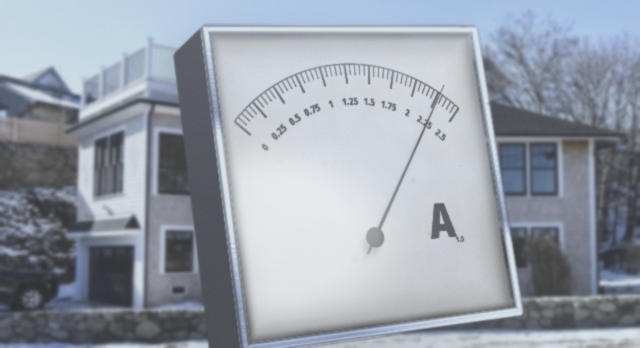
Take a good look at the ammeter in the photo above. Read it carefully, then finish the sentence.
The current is 2.25 A
